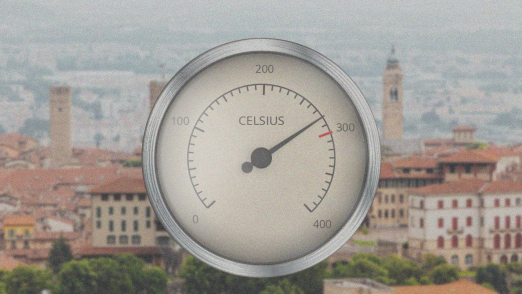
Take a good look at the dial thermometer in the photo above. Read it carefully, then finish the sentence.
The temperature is 280 °C
